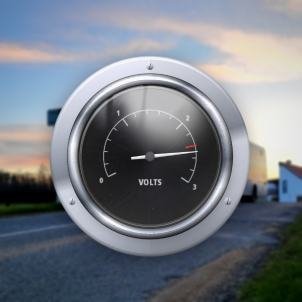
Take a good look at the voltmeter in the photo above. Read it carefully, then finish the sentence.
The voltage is 2.5 V
